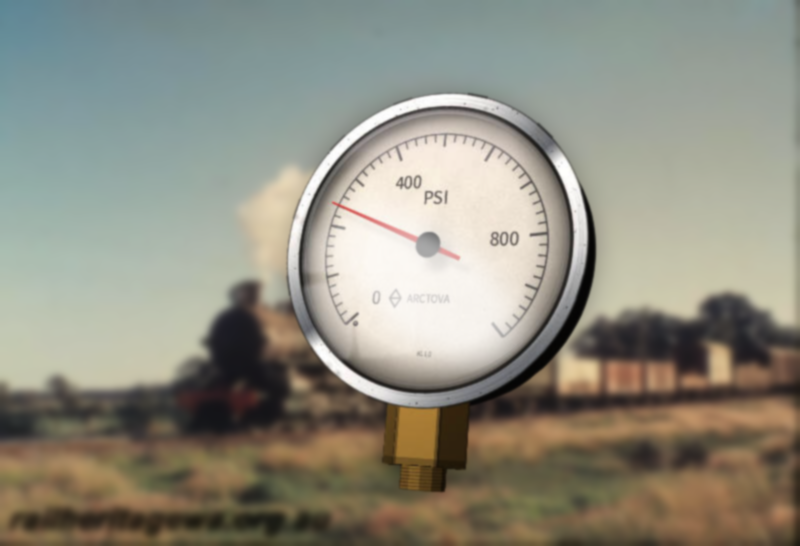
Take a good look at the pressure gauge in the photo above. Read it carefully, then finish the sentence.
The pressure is 240 psi
